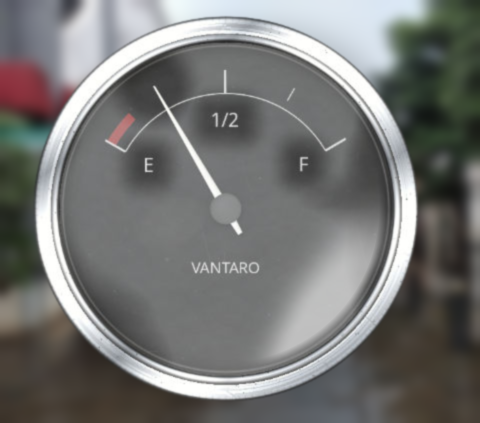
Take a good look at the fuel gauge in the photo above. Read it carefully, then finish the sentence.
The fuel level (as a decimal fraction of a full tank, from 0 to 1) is 0.25
